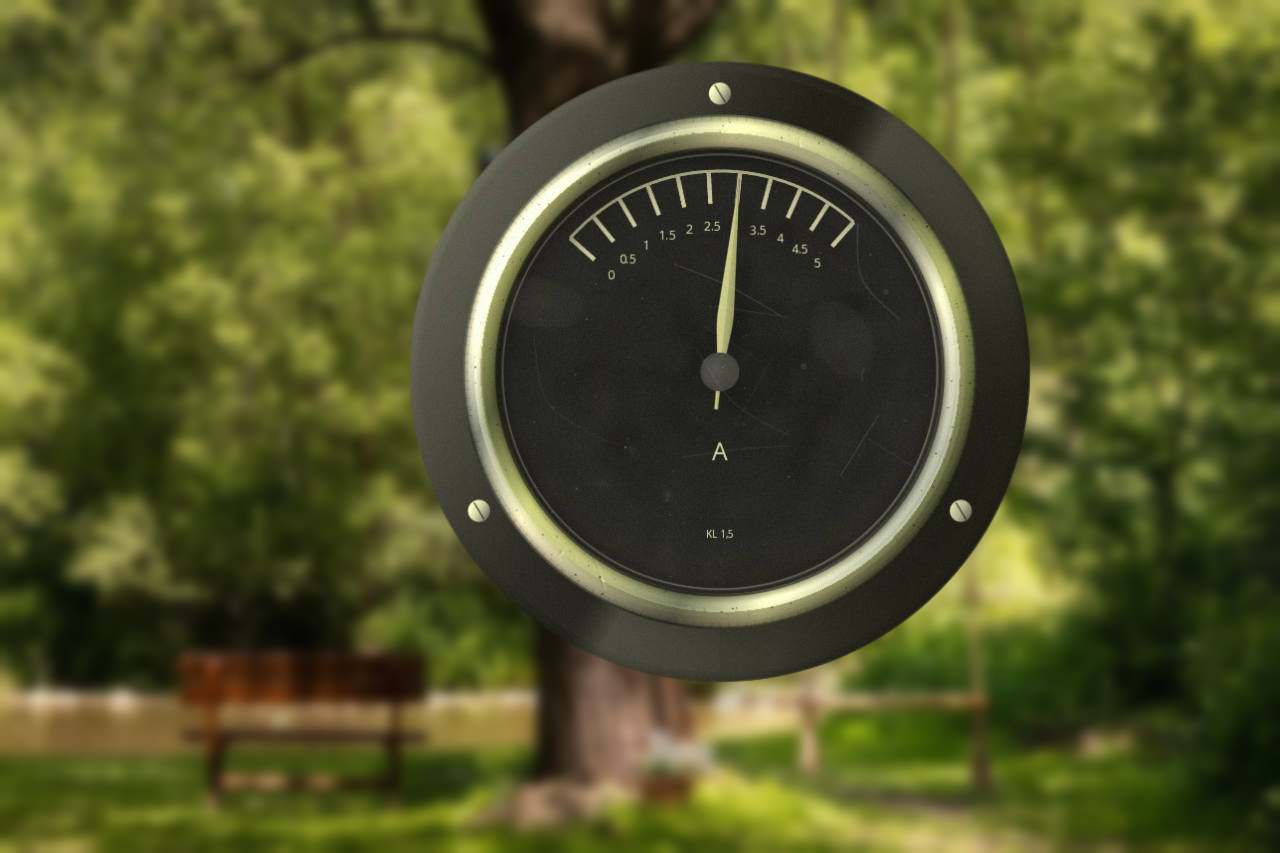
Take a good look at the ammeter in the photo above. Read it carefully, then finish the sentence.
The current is 3 A
